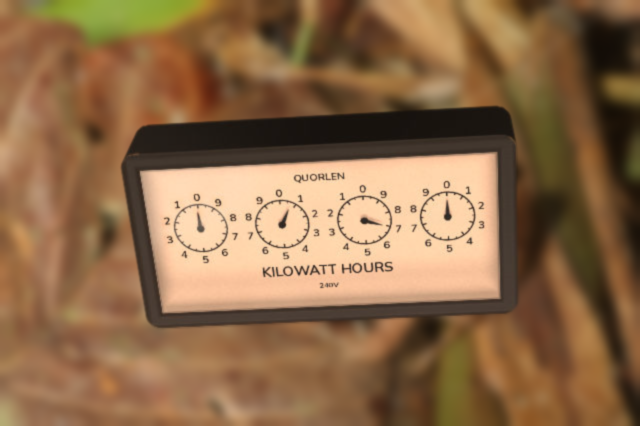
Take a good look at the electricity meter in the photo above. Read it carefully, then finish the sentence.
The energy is 70 kWh
